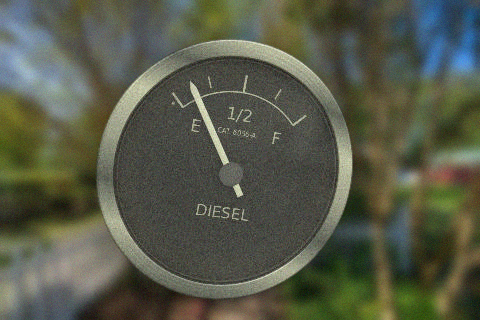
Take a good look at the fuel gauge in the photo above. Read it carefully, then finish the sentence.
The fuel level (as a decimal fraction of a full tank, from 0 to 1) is 0.125
